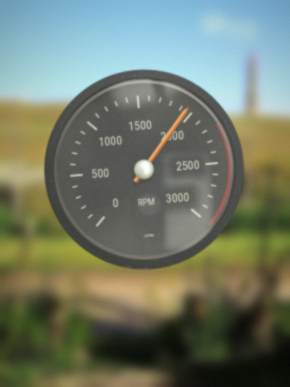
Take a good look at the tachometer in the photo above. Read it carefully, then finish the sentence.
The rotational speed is 1950 rpm
